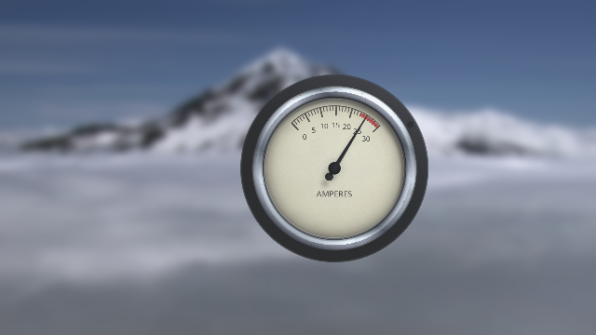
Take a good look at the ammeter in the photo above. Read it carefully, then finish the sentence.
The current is 25 A
